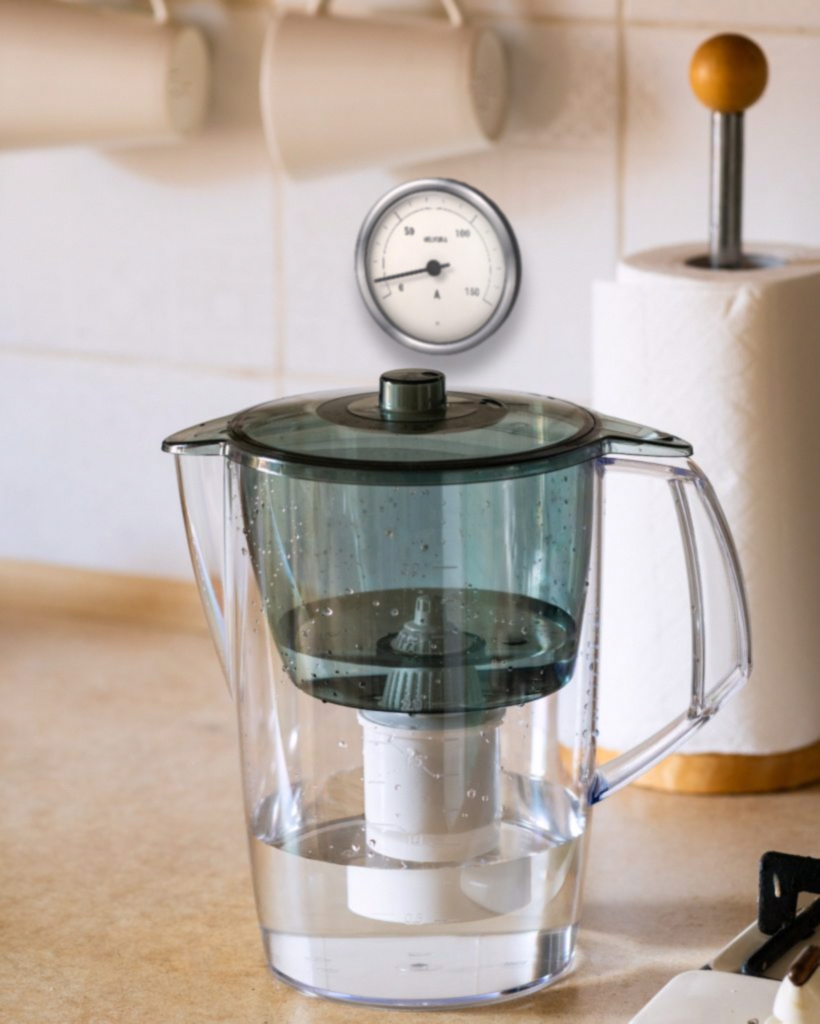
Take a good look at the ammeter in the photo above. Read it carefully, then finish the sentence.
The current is 10 A
